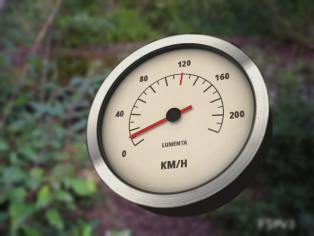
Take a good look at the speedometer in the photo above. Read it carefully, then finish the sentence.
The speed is 10 km/h
